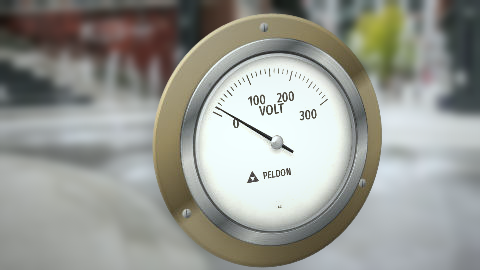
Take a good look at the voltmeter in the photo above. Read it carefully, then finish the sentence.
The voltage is 10 V
